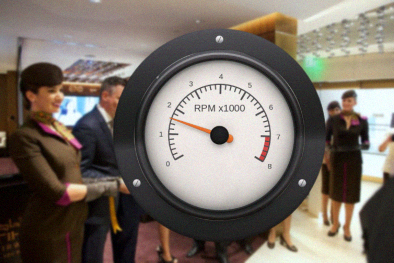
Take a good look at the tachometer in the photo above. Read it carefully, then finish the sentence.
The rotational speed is 1600 rpm
